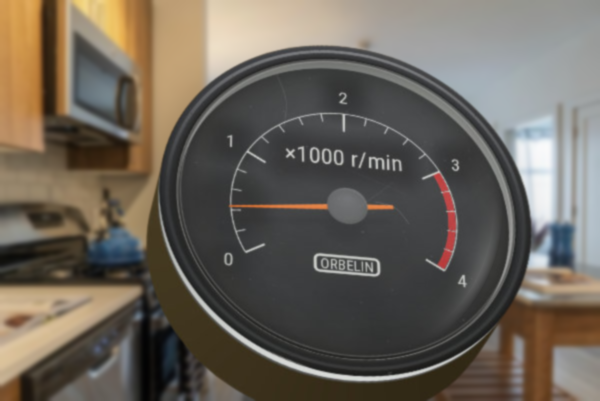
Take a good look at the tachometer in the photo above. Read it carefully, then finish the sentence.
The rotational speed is 400 rpm
